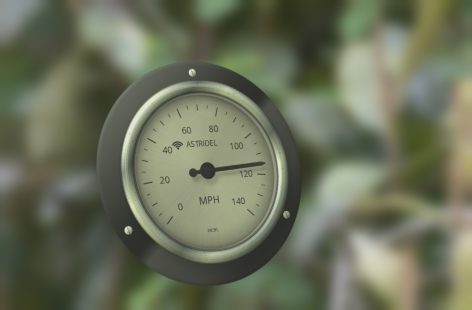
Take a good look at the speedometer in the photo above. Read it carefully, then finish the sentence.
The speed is 115 mph
